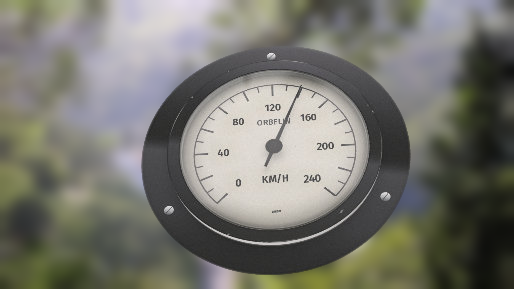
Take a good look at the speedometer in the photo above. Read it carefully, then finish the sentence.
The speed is 140 km/h
